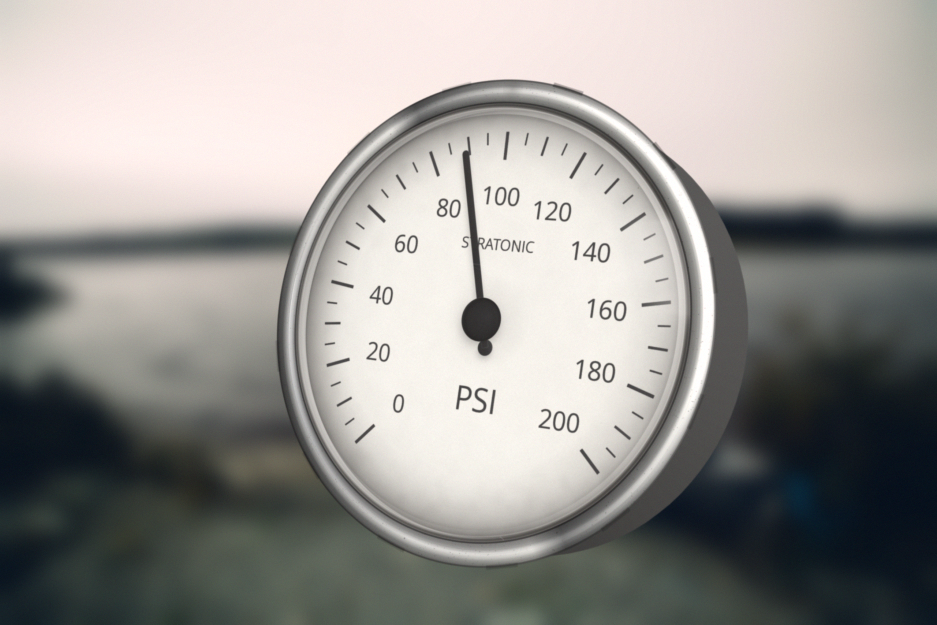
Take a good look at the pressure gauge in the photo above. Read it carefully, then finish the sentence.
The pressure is 90 psi
